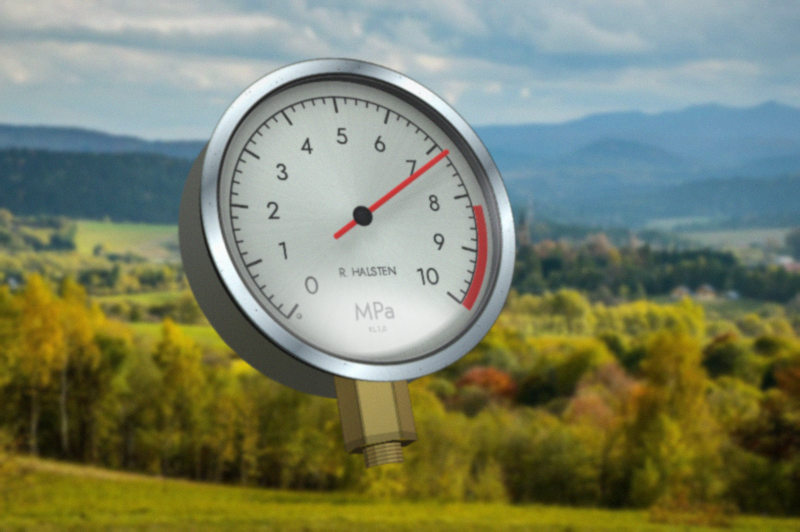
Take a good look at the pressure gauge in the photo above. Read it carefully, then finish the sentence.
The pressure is 7.2 MPa
